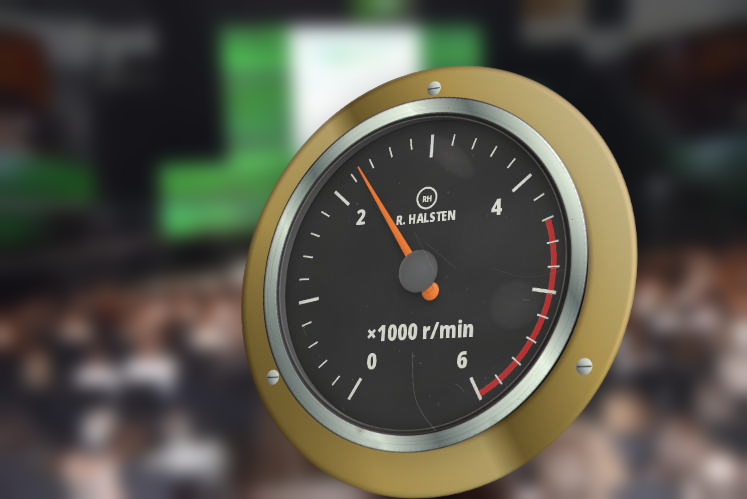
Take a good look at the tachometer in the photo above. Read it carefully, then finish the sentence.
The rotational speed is 2300 rpm
